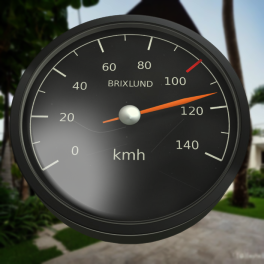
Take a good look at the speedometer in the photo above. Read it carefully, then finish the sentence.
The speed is 115 km/h
